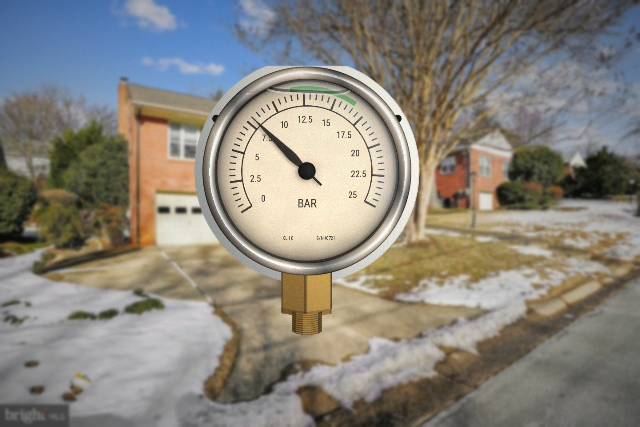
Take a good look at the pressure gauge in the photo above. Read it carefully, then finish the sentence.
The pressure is 8 bar
